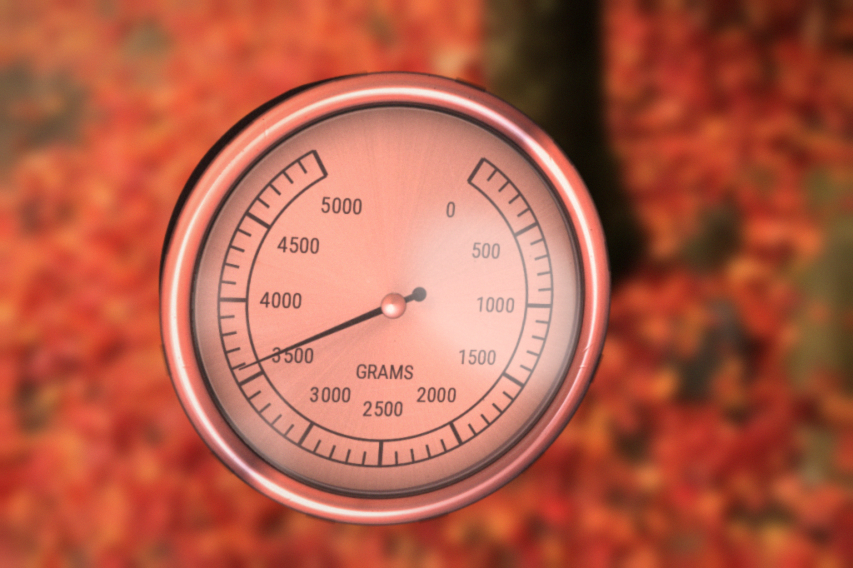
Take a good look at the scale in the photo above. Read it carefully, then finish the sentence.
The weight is 3600 g
